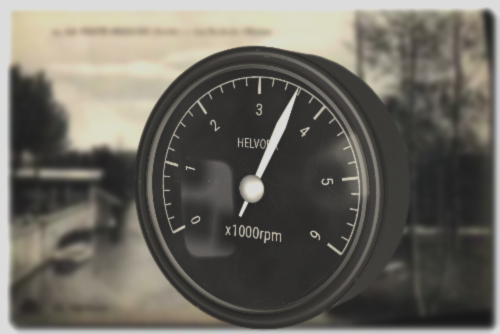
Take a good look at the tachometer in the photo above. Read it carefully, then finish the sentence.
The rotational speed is 3600 rpm
